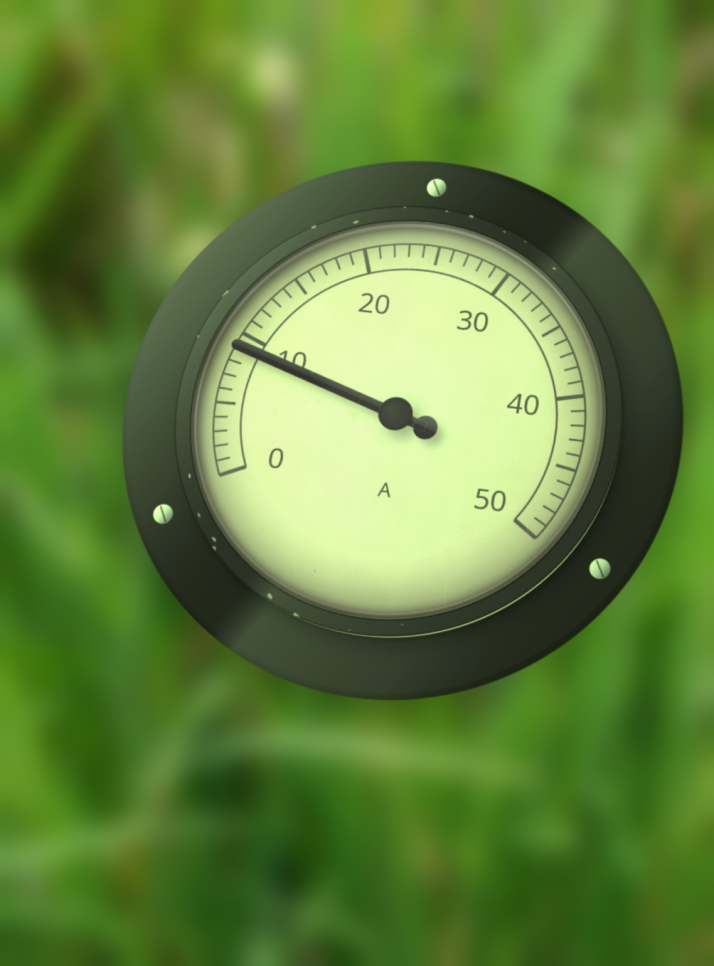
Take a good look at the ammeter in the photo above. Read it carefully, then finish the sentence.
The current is 9 A
